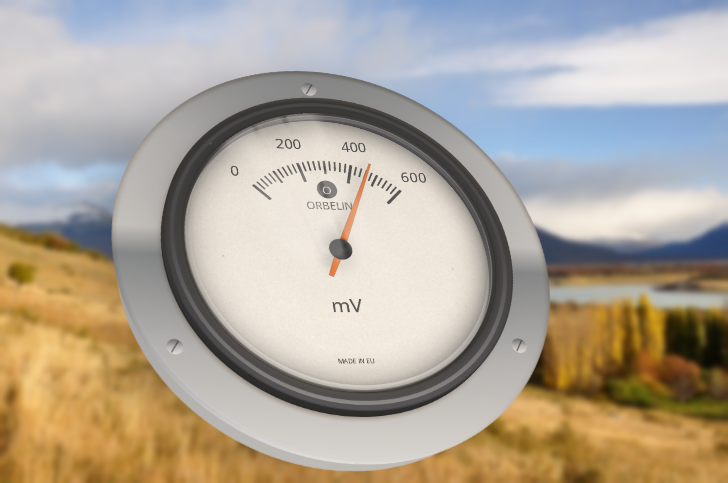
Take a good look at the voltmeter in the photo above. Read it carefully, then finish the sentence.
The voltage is 460 mV
